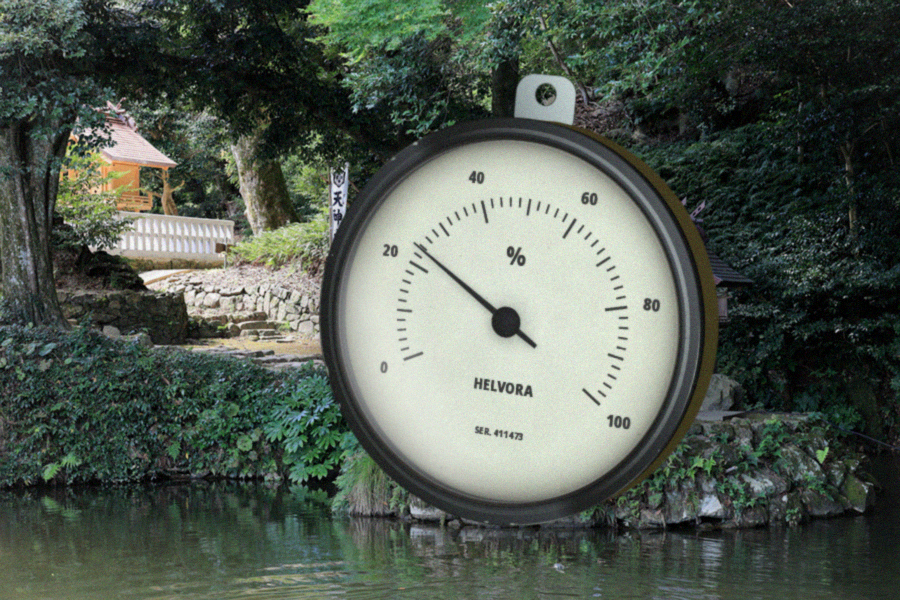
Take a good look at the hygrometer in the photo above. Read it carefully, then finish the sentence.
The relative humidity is 24 %
